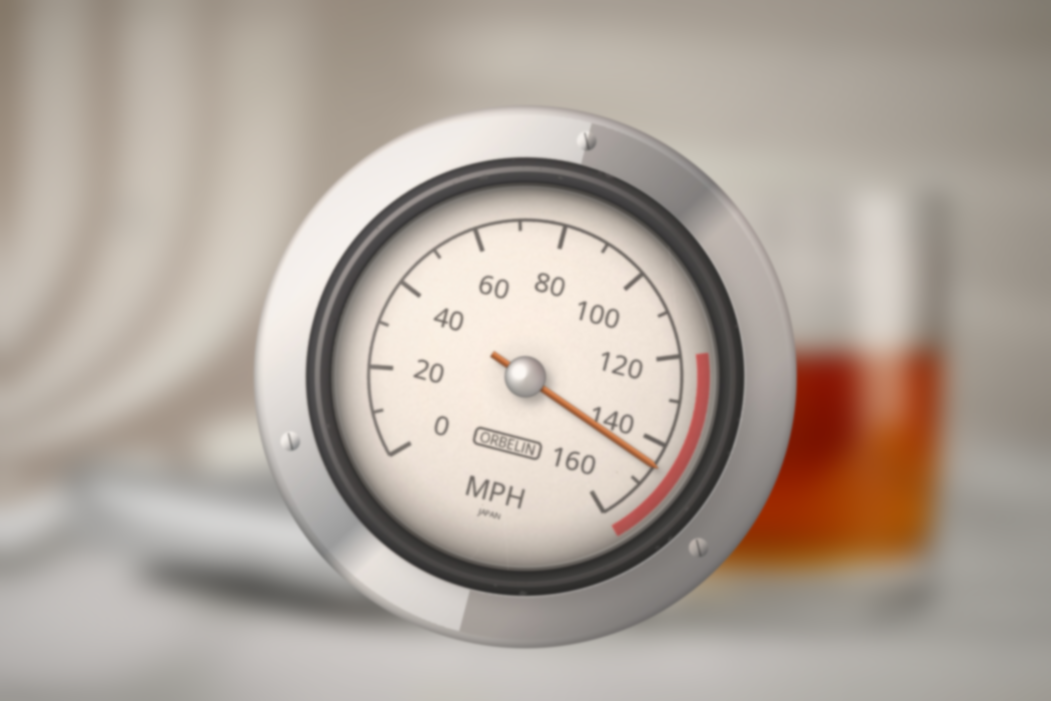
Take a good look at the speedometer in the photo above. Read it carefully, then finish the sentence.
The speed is 145 mph
